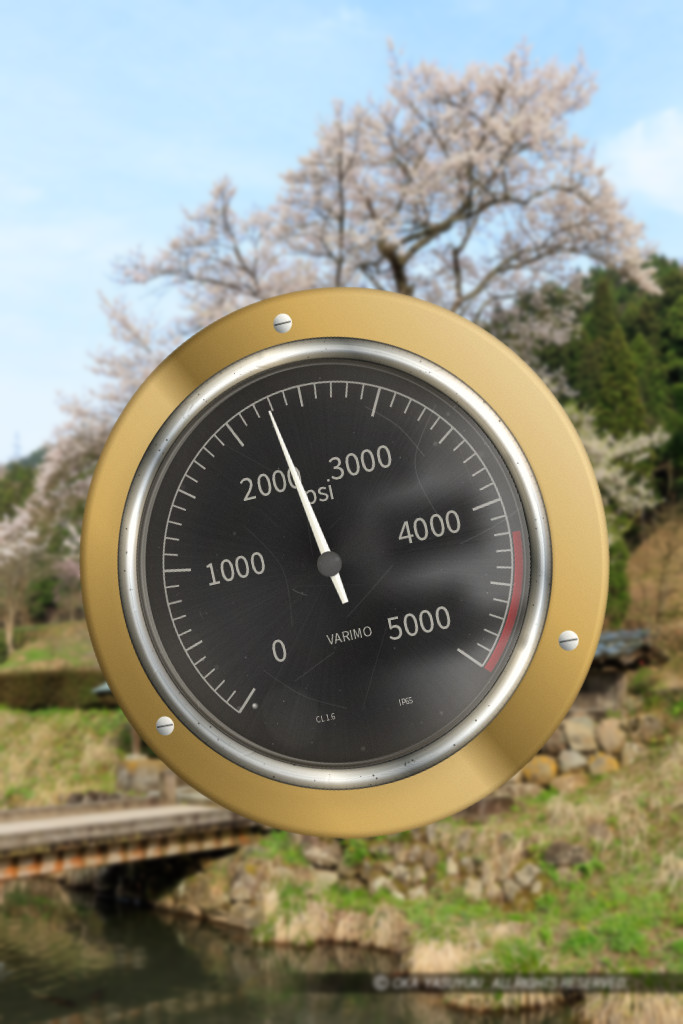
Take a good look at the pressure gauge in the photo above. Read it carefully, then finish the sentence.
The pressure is 2300 psi
